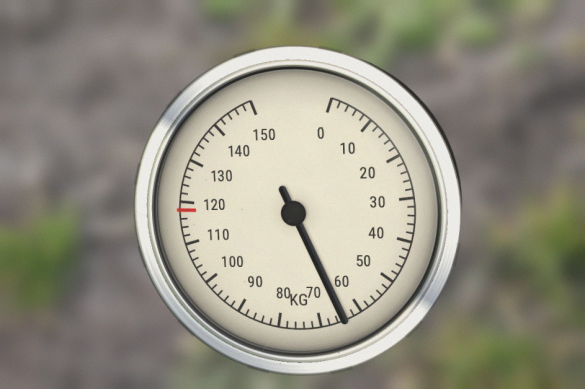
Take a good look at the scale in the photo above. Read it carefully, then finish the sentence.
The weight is 64 kg
